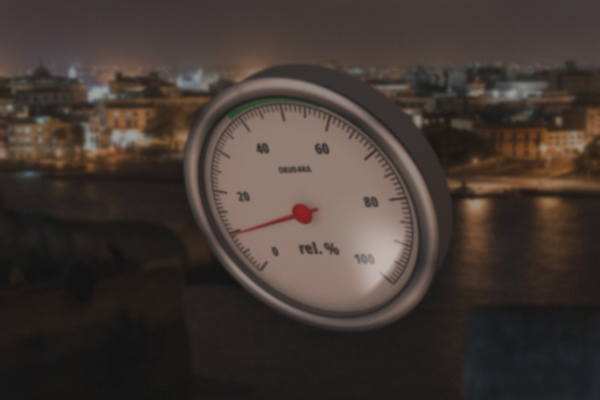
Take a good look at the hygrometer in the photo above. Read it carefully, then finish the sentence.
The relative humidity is 10 %
